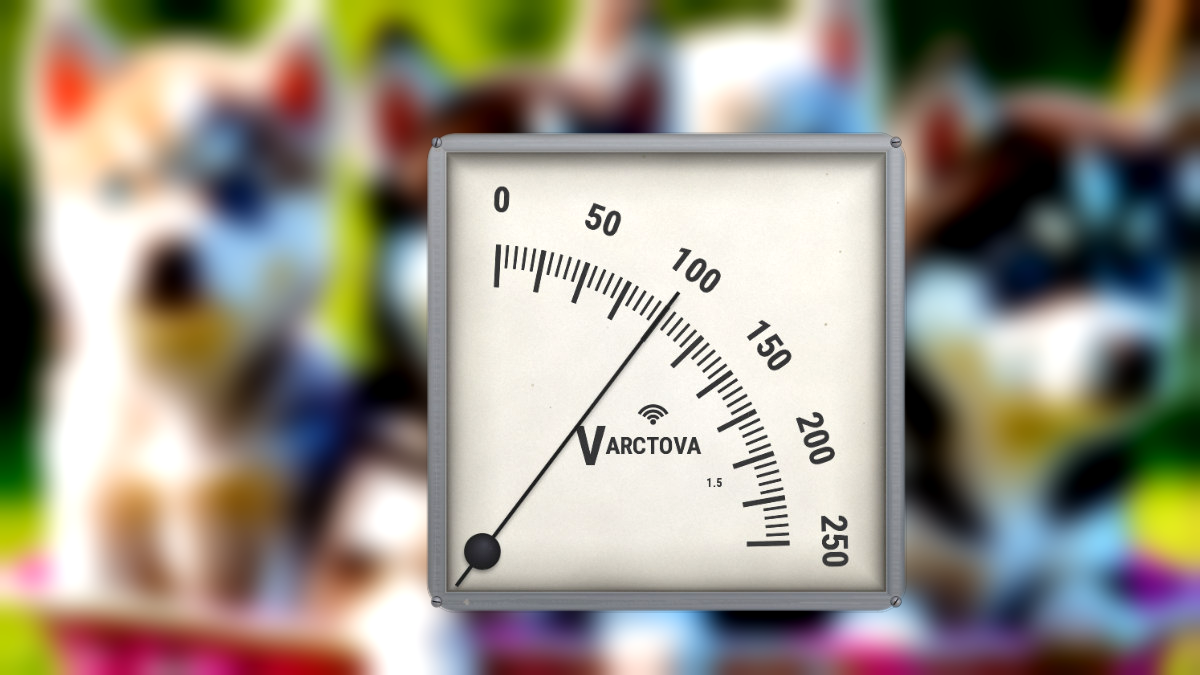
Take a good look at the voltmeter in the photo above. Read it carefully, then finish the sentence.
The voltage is 100 V
